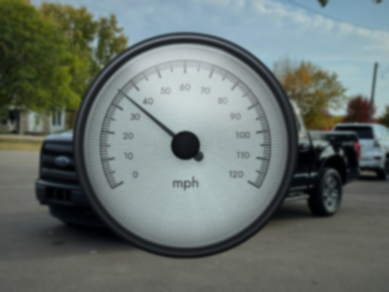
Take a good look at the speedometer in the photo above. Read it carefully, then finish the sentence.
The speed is 35 mph
